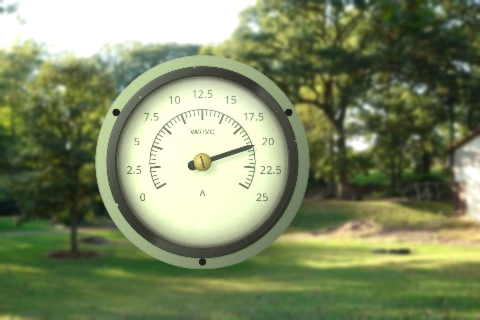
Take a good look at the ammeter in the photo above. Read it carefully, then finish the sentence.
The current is 20 A
